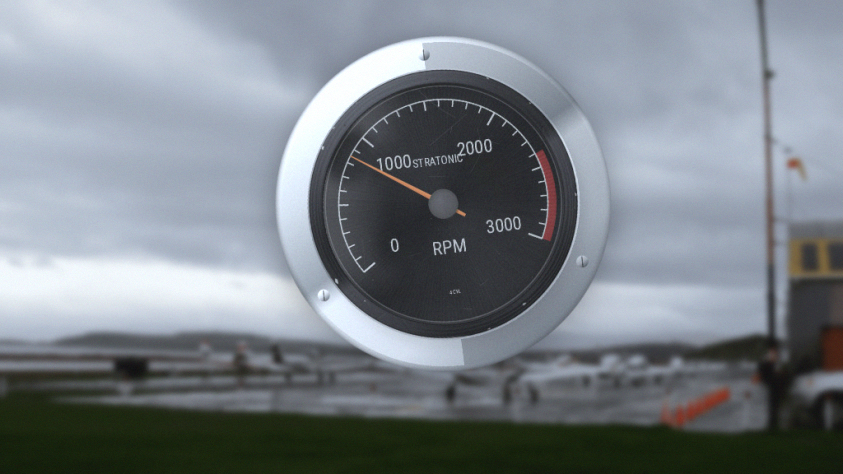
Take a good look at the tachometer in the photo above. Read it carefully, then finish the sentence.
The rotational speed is 850 rpm
